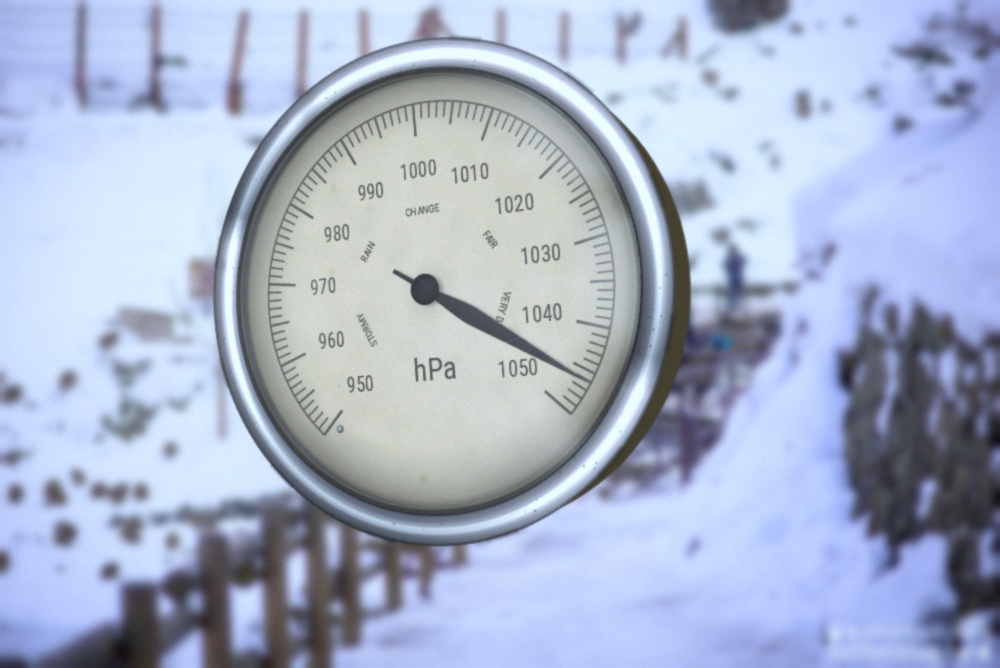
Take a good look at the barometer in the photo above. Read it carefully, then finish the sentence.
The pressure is 1046 hPa
